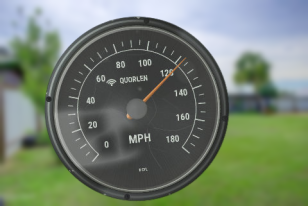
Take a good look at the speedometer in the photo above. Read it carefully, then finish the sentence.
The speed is 122.5 mph
